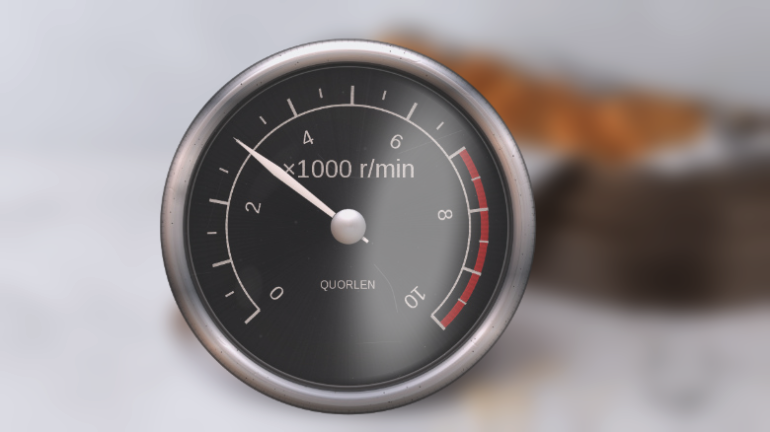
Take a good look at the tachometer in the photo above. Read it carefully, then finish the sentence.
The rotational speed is 3000 rpm
